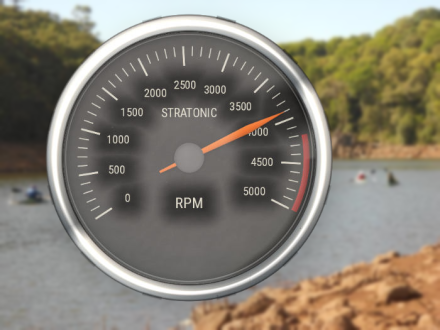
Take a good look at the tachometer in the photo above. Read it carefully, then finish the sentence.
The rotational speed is 3900 rpm
